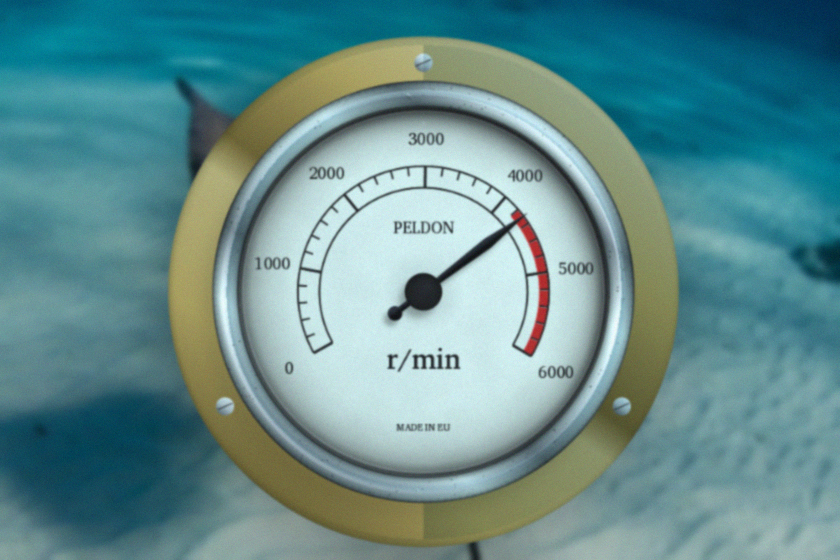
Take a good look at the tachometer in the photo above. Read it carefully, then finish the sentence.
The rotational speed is 4300 rpm
